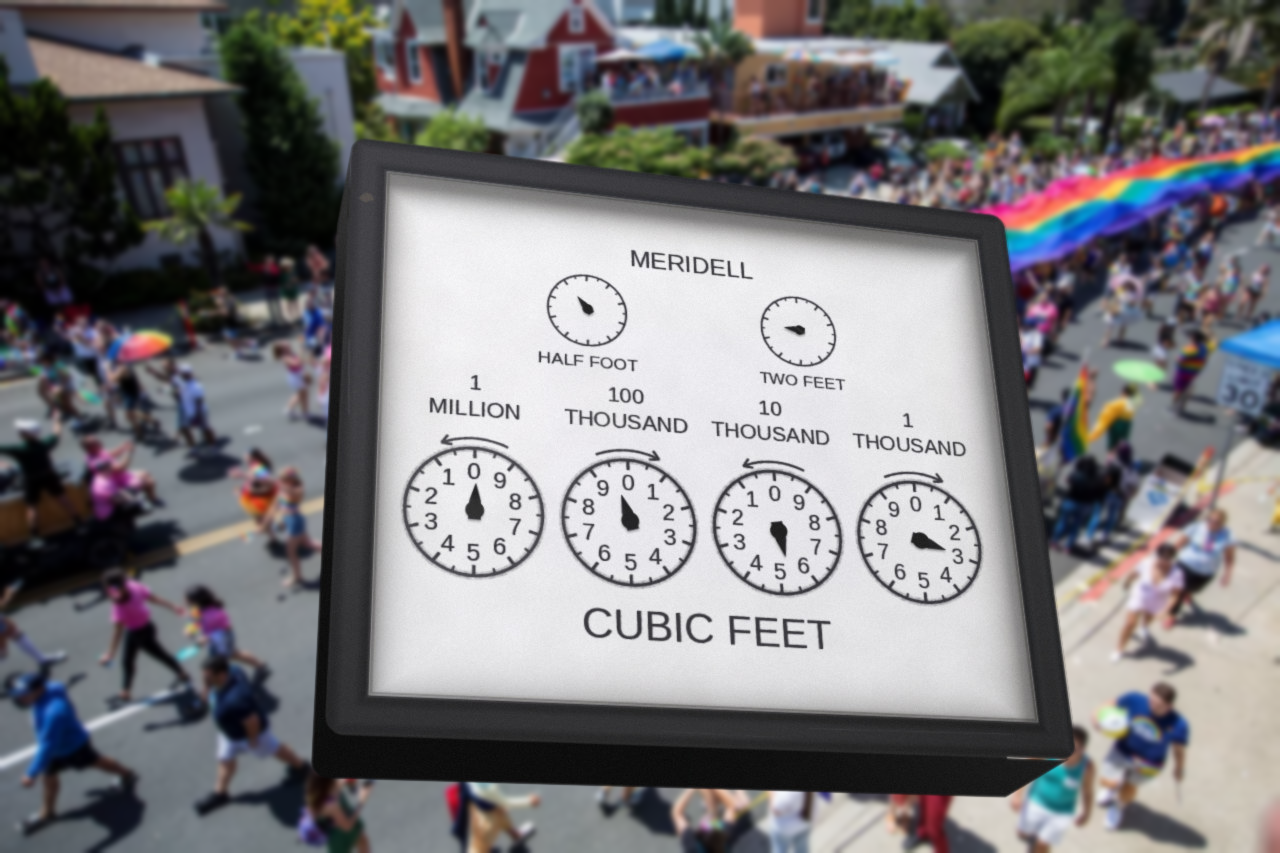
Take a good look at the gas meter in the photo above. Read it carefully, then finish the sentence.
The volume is 995300 ft³
